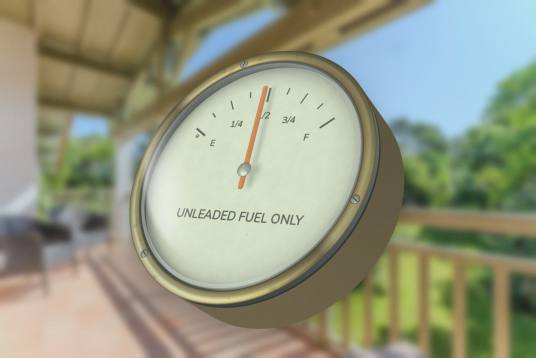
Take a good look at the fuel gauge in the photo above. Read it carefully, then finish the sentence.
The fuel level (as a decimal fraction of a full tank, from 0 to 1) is 0.5
